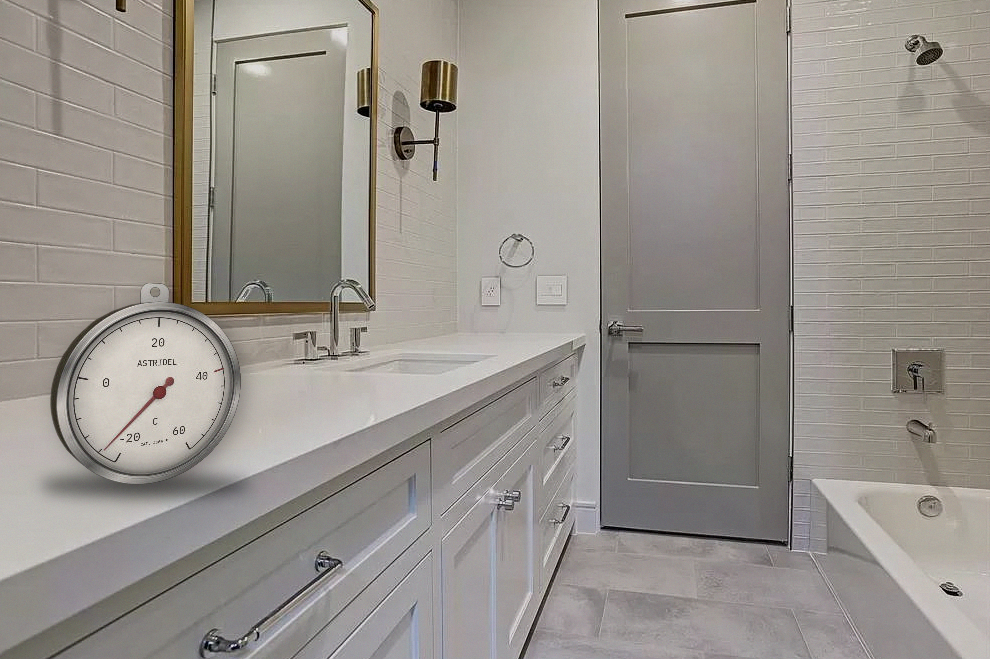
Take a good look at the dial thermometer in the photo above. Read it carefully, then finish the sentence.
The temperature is -16 °C
